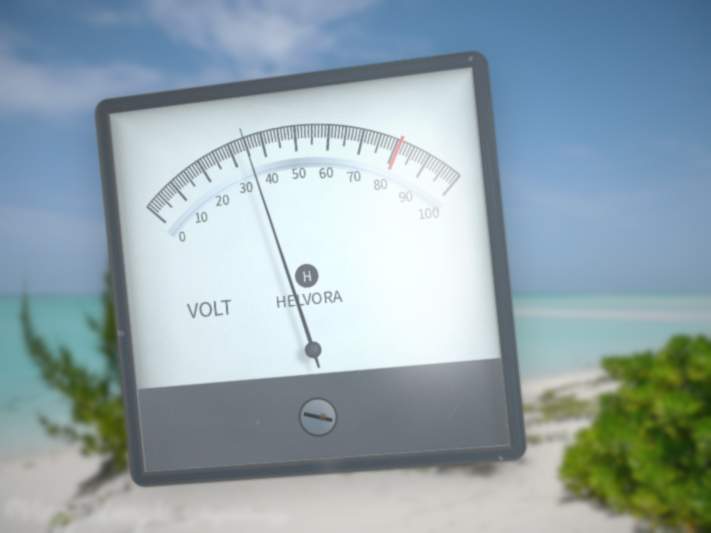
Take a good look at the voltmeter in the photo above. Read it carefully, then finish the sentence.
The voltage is 35 V
